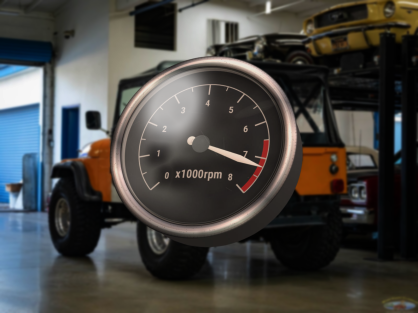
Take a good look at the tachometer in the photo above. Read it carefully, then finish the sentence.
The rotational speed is 7250 rpm
